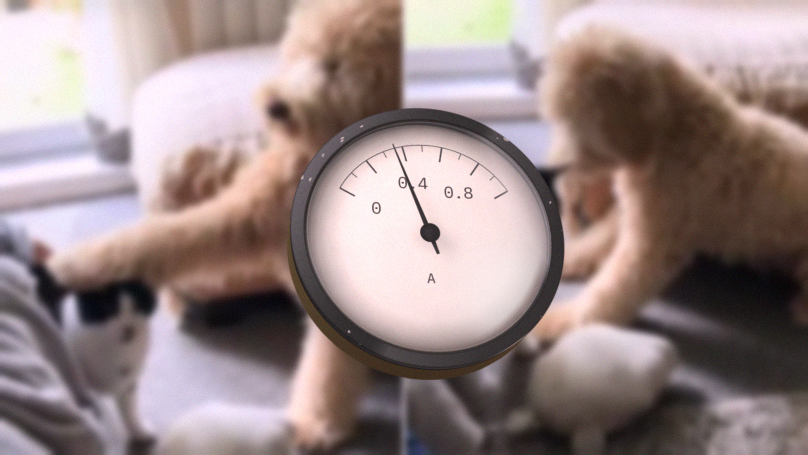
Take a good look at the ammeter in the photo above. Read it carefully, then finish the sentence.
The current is 0.35 A
